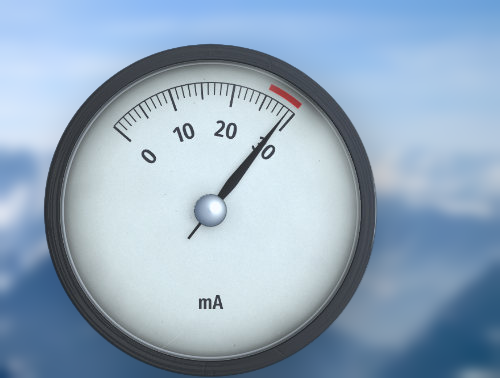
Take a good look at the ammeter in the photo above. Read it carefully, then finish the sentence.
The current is 29 mA
